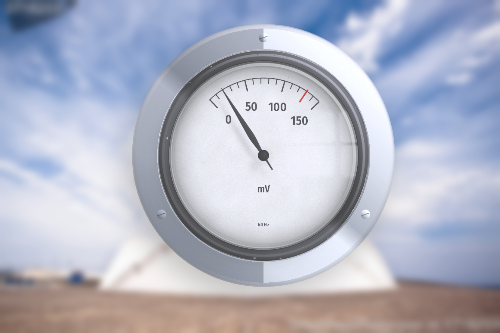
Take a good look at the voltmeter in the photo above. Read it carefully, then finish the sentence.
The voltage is 20 mV
